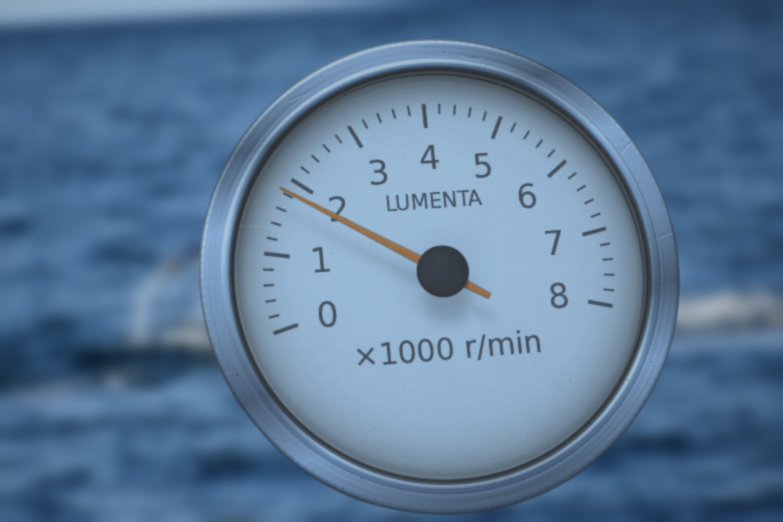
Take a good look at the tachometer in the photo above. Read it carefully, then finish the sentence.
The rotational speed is 1800 rpm
